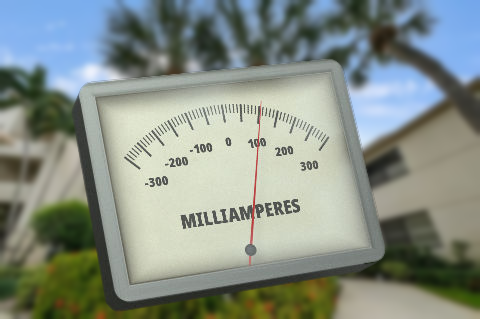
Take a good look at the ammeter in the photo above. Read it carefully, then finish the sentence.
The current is 100 mA
